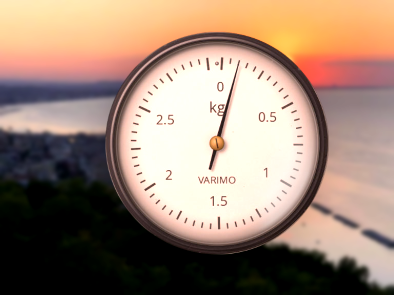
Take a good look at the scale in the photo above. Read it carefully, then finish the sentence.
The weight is 0.1 kg
